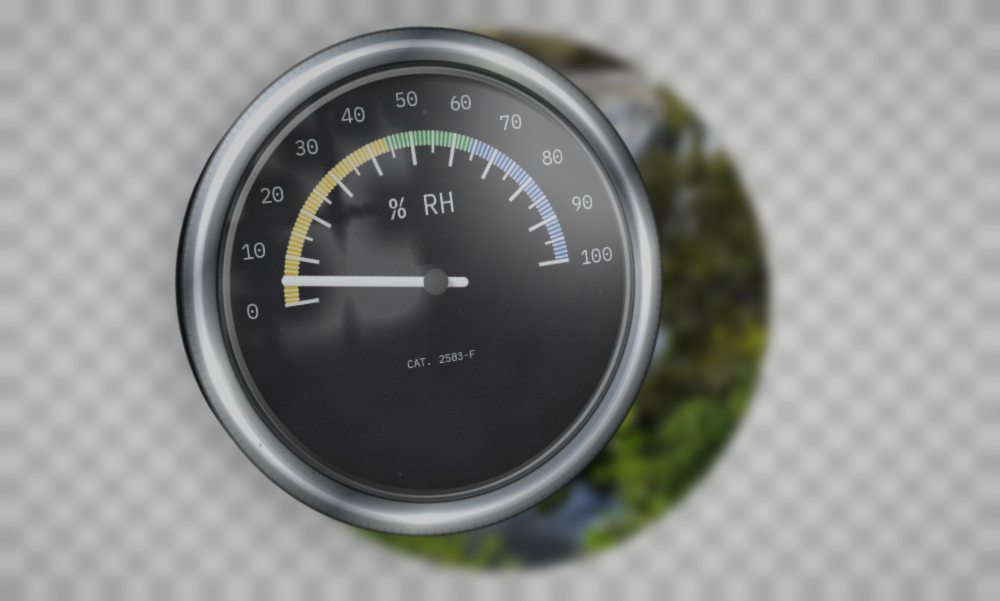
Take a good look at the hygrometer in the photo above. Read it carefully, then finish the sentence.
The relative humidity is 5 %
